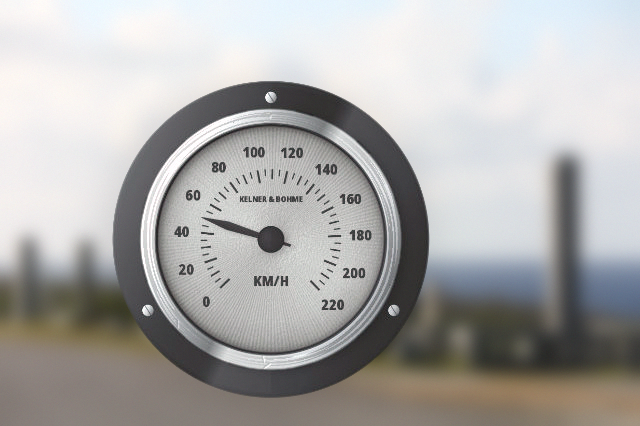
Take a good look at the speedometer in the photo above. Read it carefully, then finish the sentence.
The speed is 50 km/h
